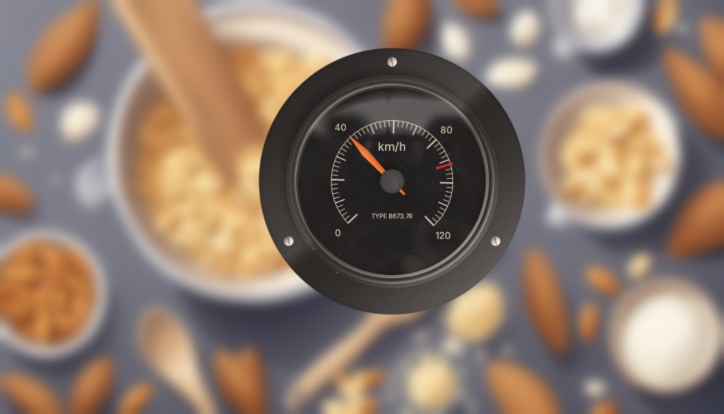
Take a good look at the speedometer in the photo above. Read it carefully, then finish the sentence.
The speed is 40 km/h
